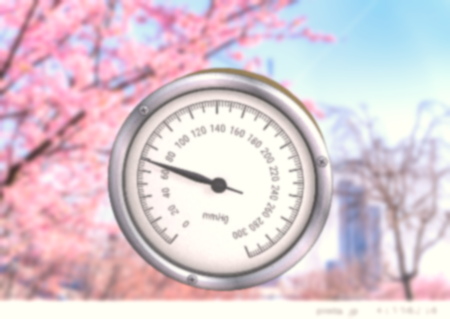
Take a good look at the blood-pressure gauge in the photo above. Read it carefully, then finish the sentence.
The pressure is 70 mmHg
